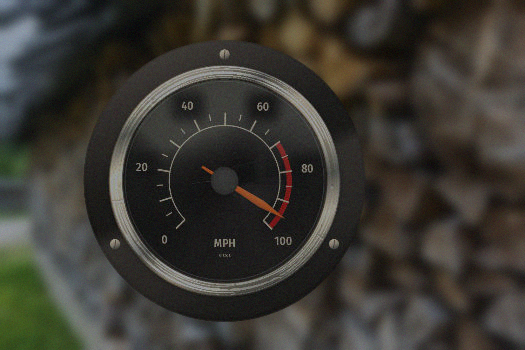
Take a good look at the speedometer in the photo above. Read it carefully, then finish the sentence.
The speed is 95 mph
